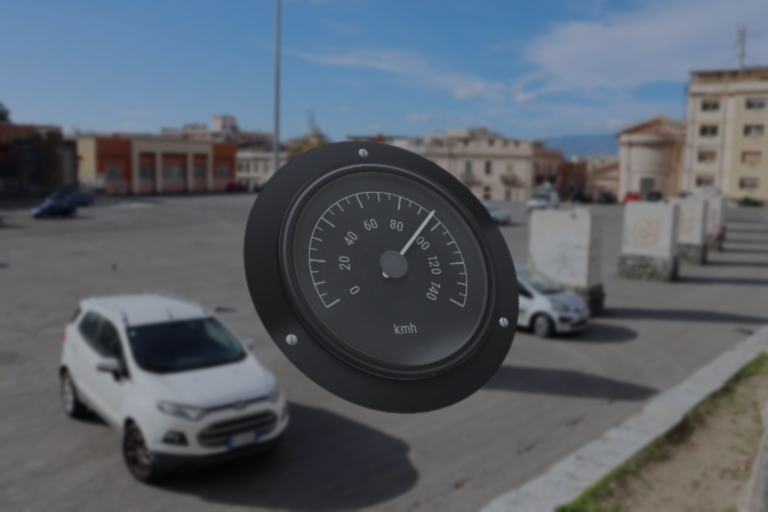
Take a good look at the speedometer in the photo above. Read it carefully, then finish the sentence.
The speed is 95 km/h
